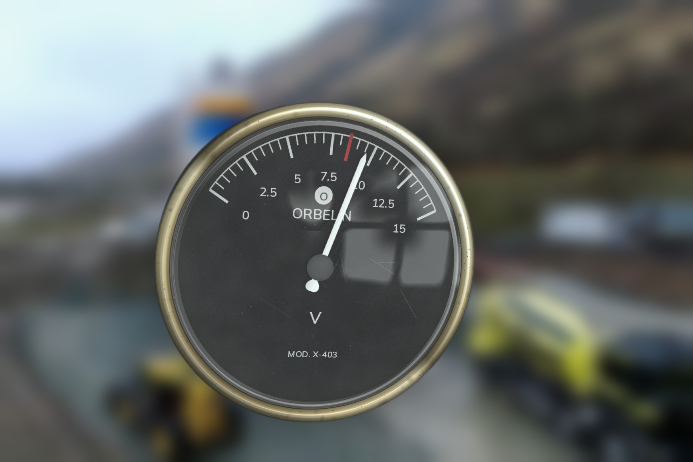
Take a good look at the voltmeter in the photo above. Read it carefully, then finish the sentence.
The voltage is 9.5 V
